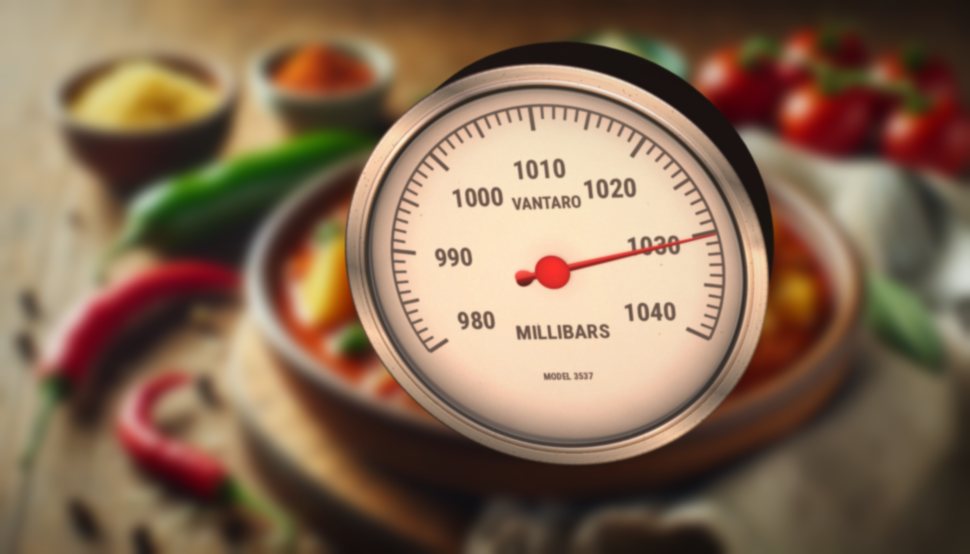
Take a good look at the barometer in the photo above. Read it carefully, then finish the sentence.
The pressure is 1030 mbar
